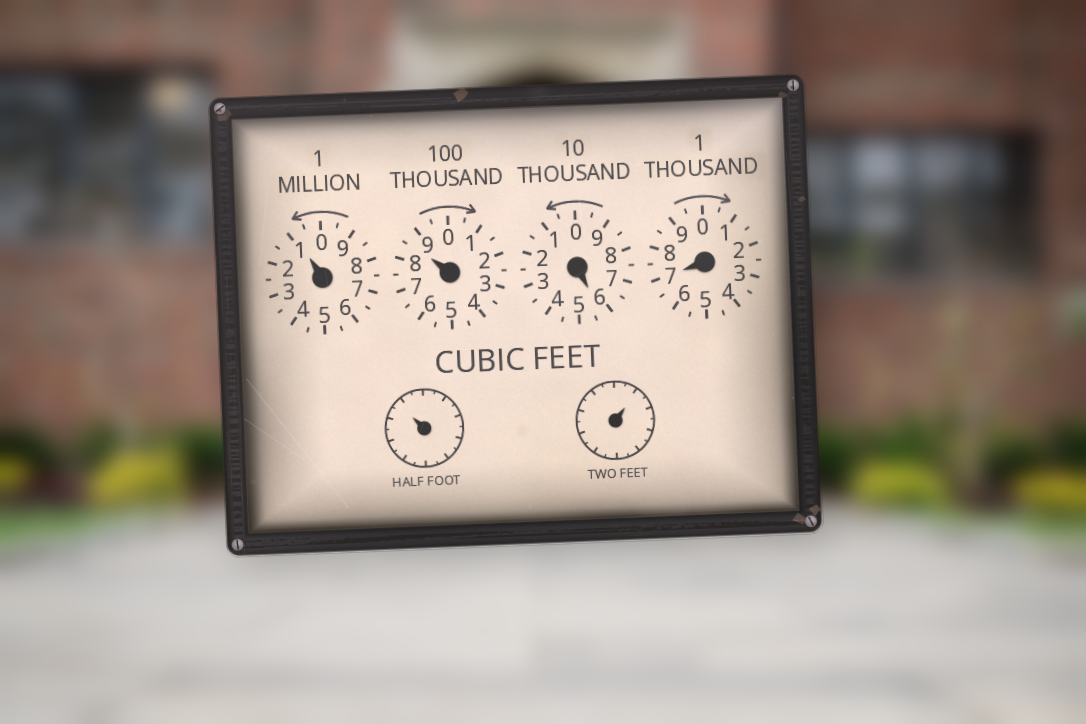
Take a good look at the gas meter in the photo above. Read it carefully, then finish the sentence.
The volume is 85700 ft³
